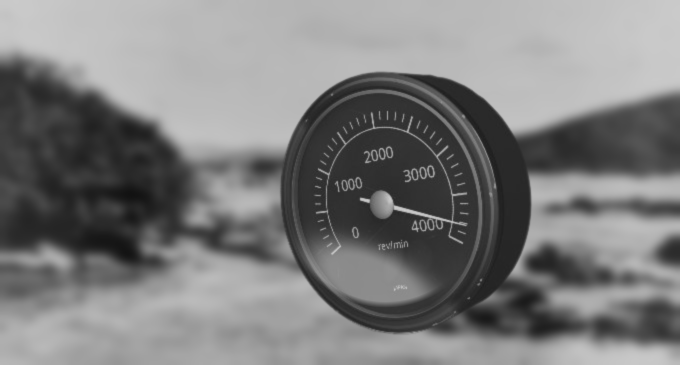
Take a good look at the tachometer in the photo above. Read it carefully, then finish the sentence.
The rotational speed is 3800 rpm
